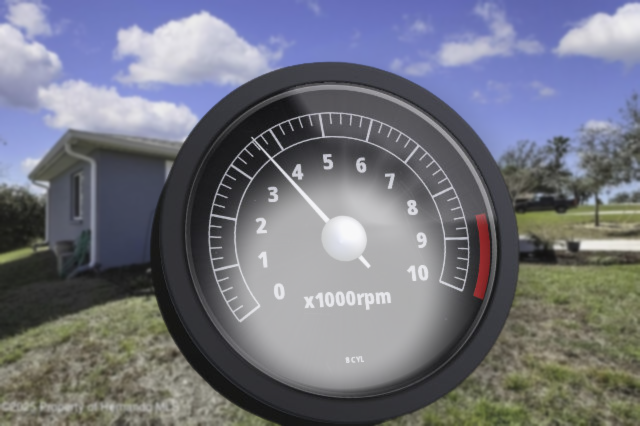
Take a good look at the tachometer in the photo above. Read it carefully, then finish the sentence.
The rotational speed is 3600 rpm
